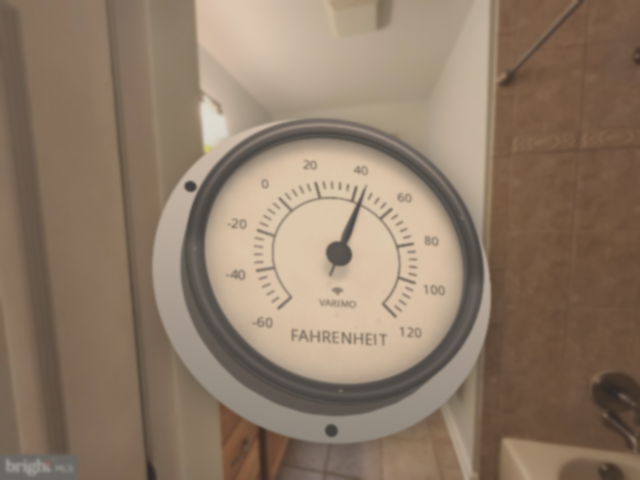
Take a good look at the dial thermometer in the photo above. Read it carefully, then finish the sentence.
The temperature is 44 °F
